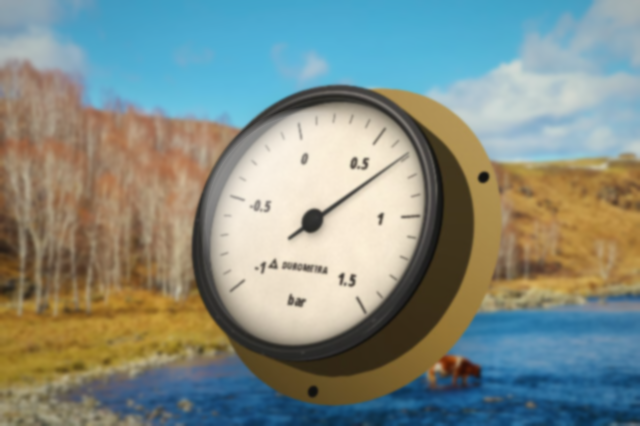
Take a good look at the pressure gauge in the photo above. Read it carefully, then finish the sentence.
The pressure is 0.7 bar
